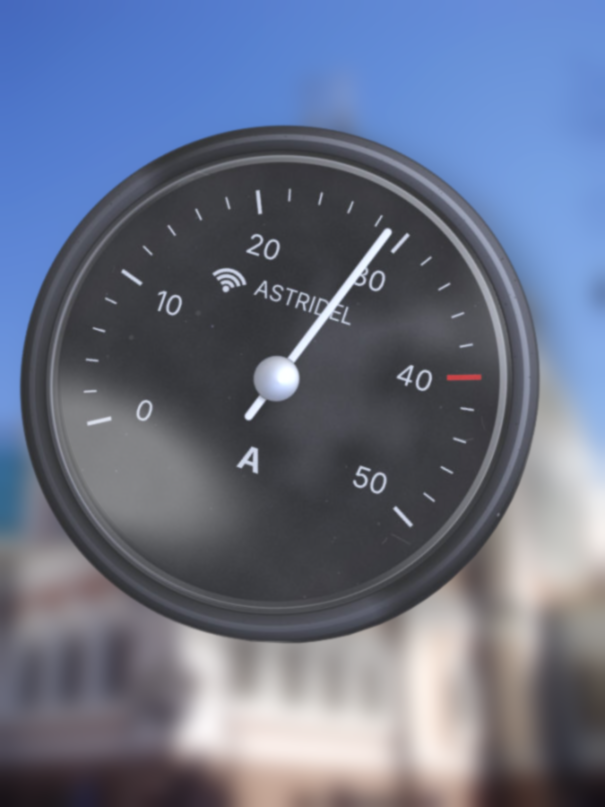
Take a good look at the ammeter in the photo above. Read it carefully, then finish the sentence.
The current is 29 A
